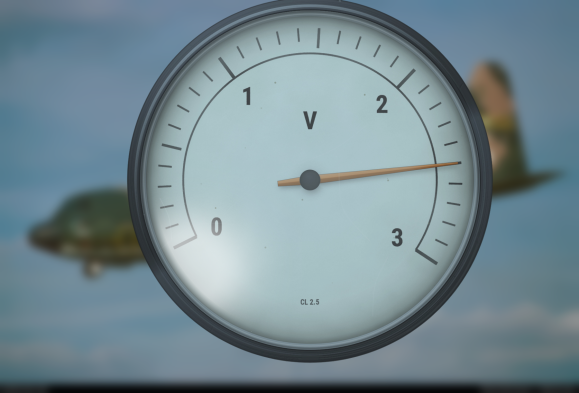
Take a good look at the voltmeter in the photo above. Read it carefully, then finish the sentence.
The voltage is 2.5 V
